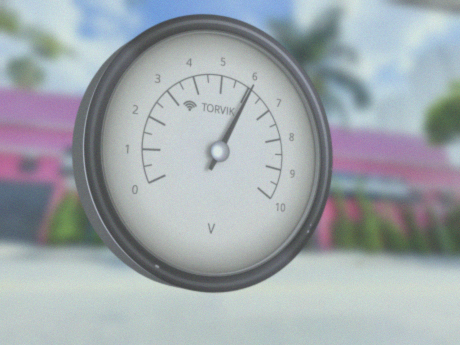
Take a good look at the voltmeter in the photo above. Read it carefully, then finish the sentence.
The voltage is 6 V
